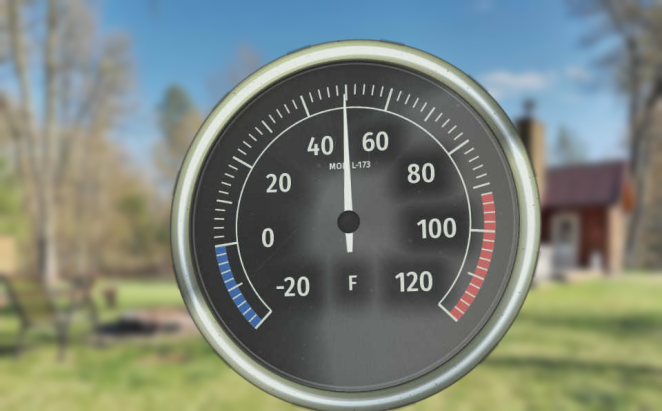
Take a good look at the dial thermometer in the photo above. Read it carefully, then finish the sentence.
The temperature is 50 °F
